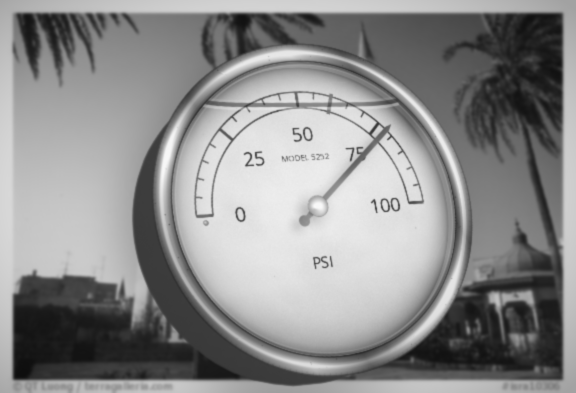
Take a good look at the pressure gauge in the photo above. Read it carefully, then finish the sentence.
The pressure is 77.5 psi
